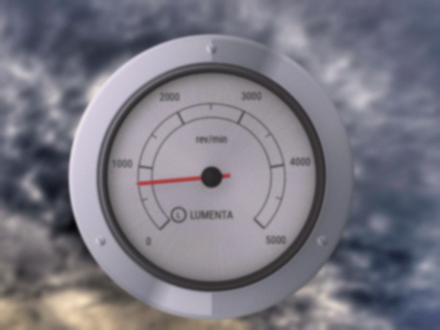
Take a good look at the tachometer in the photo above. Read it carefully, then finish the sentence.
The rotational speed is 750 rpm
